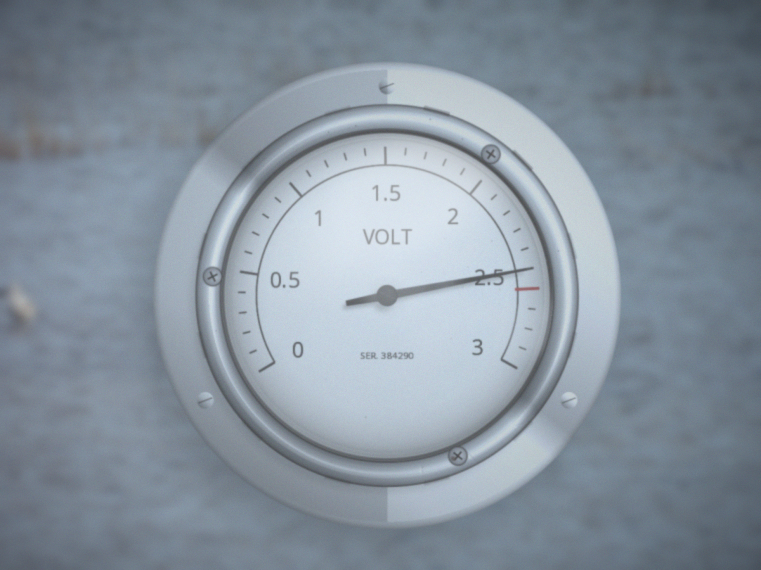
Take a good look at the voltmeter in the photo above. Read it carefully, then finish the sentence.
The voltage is 2.5 V
